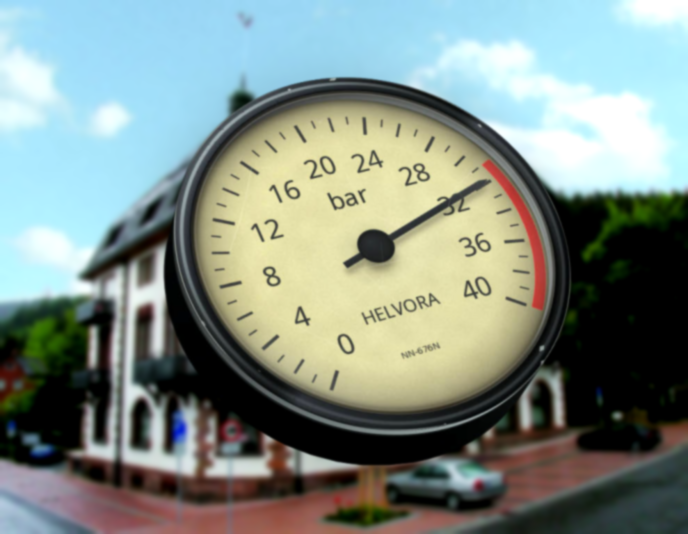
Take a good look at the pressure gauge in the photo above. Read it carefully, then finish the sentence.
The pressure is 32 bar
